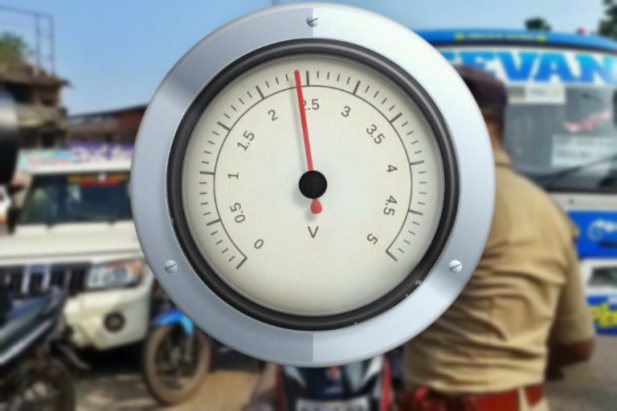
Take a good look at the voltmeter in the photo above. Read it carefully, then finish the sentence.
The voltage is 2.4 V
